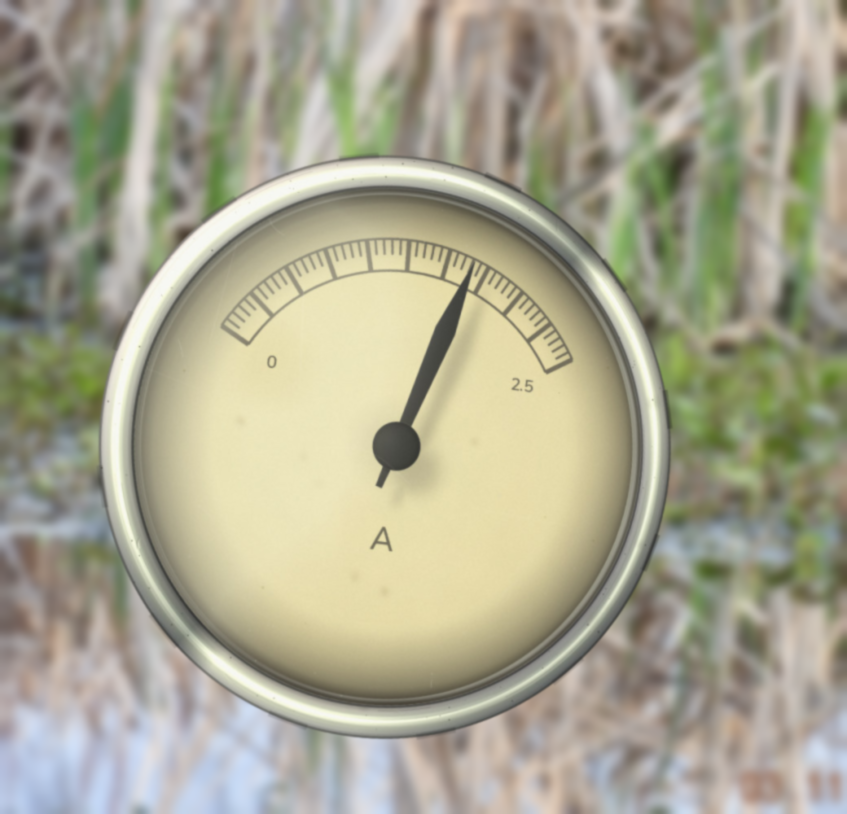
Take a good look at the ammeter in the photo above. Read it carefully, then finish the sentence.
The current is 1.65 A
